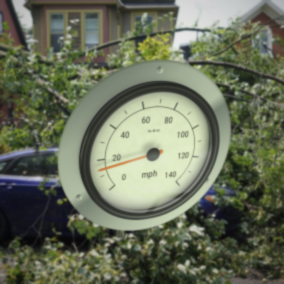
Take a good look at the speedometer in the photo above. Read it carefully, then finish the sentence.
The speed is 15 mph
